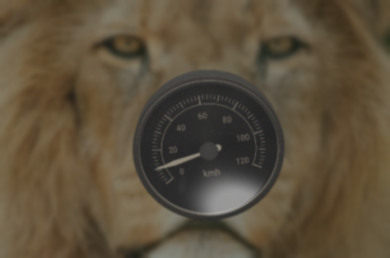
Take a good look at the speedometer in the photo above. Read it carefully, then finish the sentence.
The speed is 10 km/h
